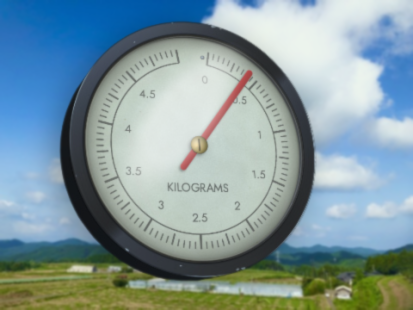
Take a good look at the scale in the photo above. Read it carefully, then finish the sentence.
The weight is 0.4 kg
